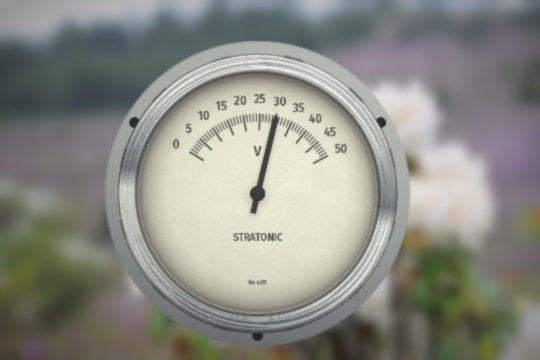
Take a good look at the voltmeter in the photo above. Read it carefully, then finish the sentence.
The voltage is 30 V
